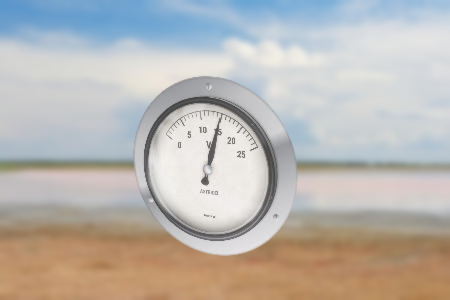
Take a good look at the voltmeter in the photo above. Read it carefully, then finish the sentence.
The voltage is 15 V
